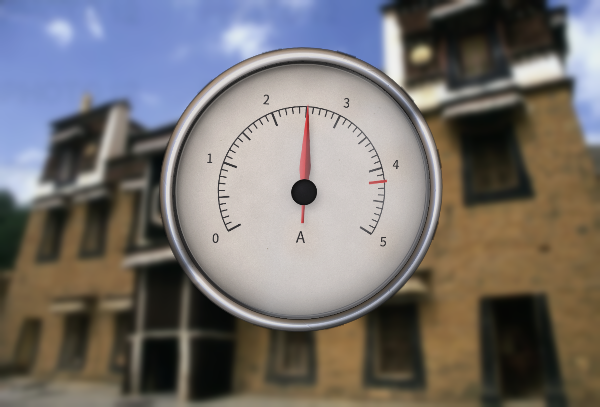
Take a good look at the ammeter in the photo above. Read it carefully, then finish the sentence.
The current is 2.5 A
